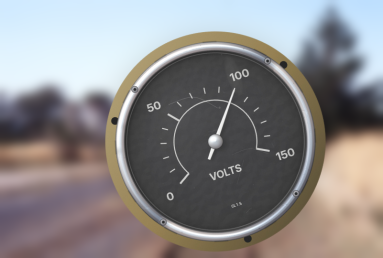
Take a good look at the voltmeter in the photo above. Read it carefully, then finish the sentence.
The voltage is 100 V
